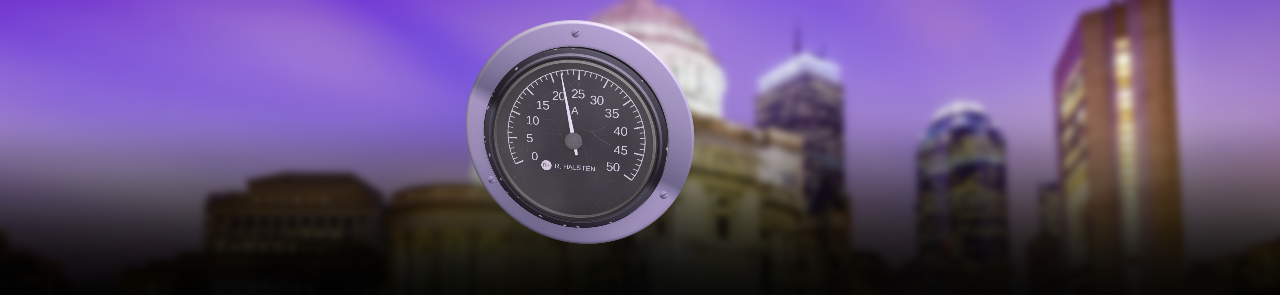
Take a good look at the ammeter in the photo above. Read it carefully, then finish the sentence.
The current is 22 A
